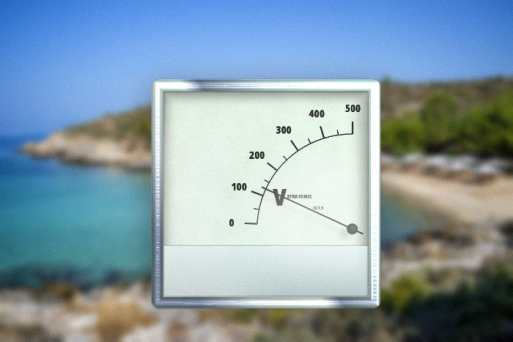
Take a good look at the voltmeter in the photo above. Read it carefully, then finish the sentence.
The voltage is 125 V
